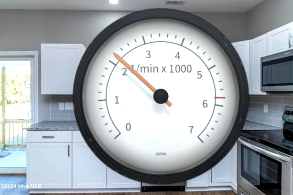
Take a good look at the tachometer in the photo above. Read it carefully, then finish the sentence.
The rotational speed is 2200 rpm
